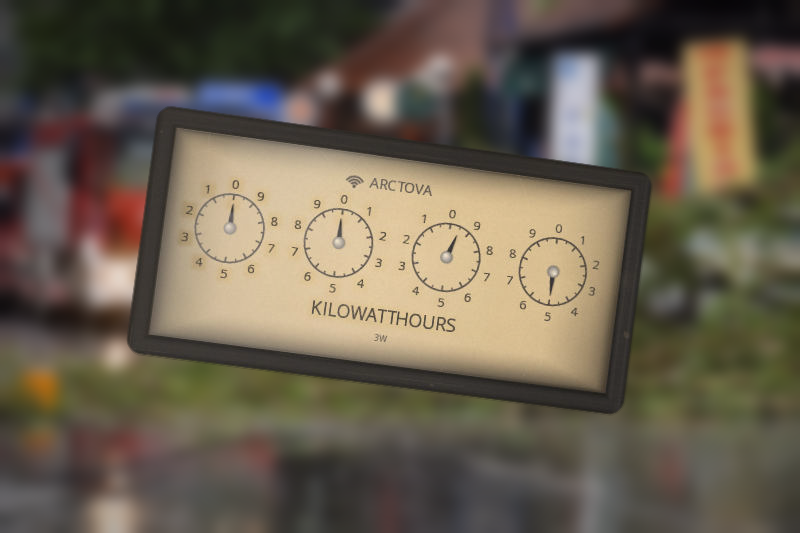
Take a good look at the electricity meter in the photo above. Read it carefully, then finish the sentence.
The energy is 9995 kWh
